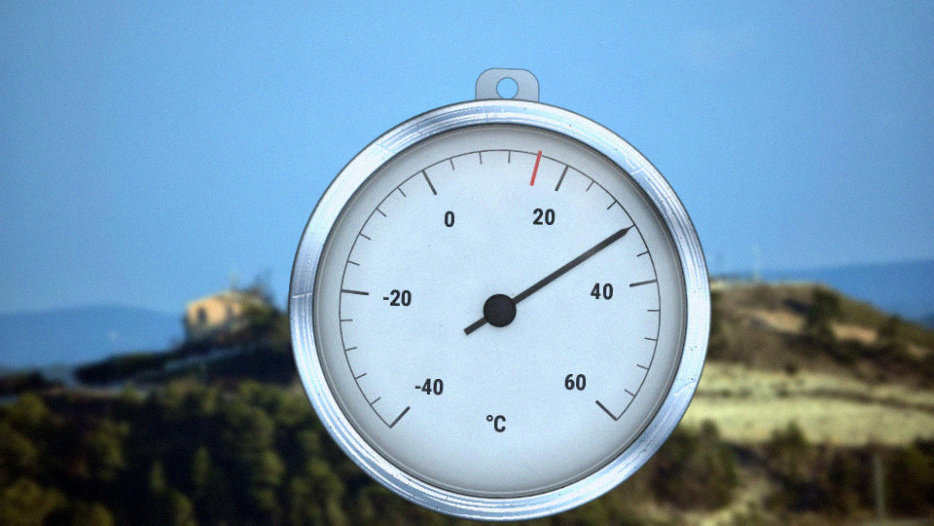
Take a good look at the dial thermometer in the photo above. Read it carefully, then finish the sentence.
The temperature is 32 °C
